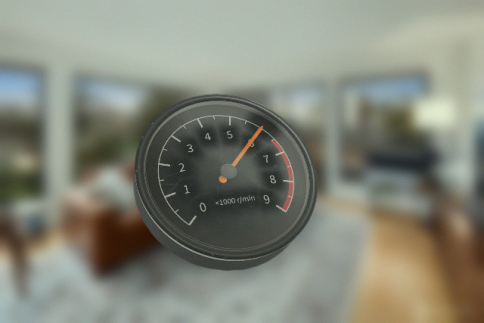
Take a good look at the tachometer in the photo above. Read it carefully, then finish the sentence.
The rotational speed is 6000 rpm
